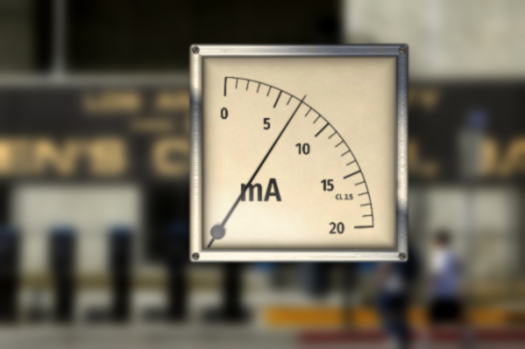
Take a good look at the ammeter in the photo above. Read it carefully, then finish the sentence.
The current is 7 mA
